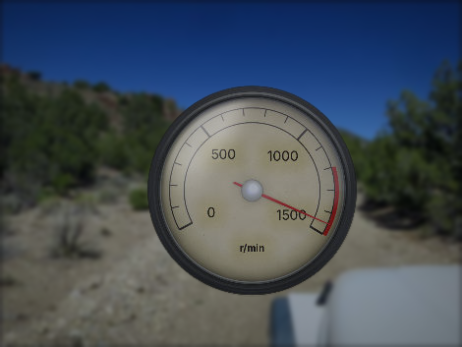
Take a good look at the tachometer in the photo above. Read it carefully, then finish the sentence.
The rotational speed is 1450 rpm
